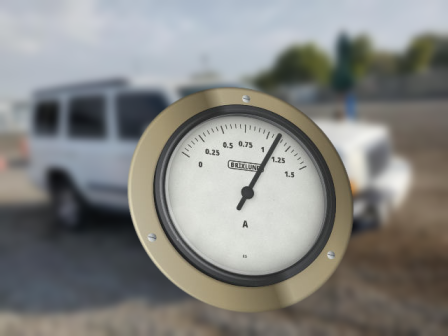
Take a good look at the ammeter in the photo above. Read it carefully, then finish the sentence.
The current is 1.1 A
